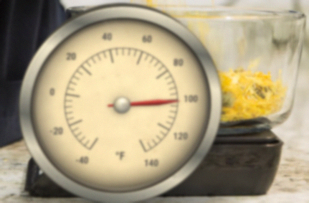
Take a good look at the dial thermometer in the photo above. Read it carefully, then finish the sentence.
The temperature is 100 °F
